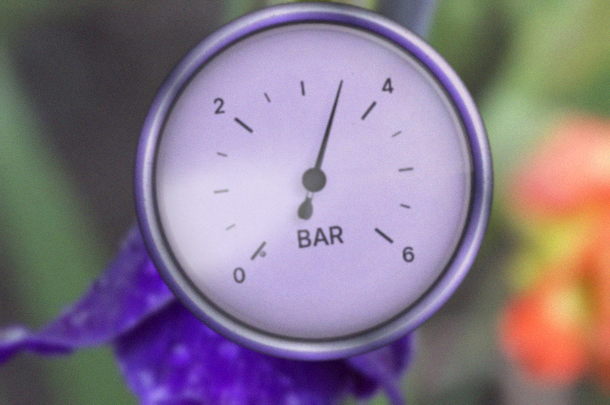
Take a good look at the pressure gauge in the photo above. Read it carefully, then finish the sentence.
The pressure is 3.5 bar
